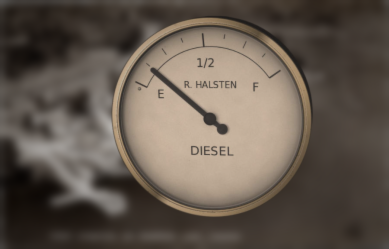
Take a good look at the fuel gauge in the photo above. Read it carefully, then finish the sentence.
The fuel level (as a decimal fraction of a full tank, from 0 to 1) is 0.125
